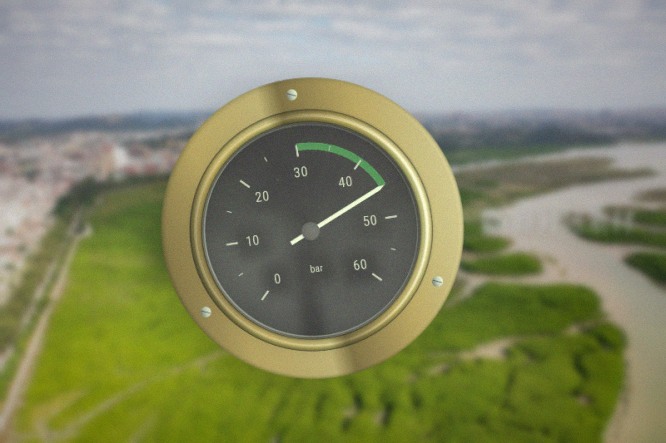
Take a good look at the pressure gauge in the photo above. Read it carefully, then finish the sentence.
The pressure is 45 bar
